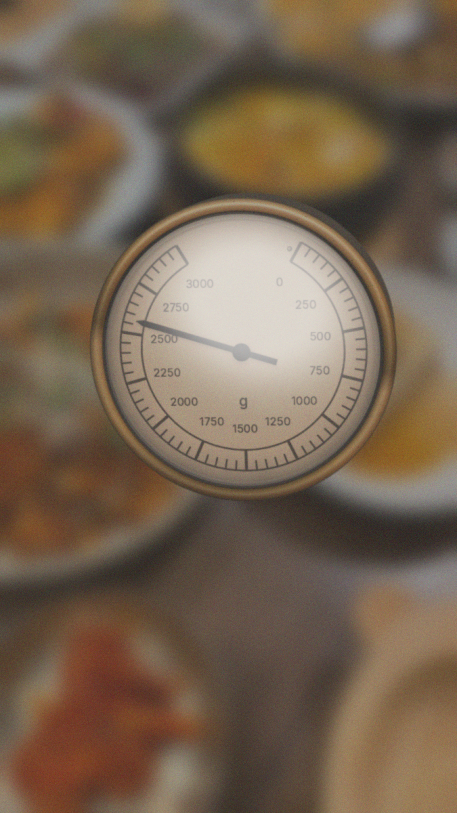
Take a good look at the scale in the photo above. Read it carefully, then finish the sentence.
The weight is 2575 g
